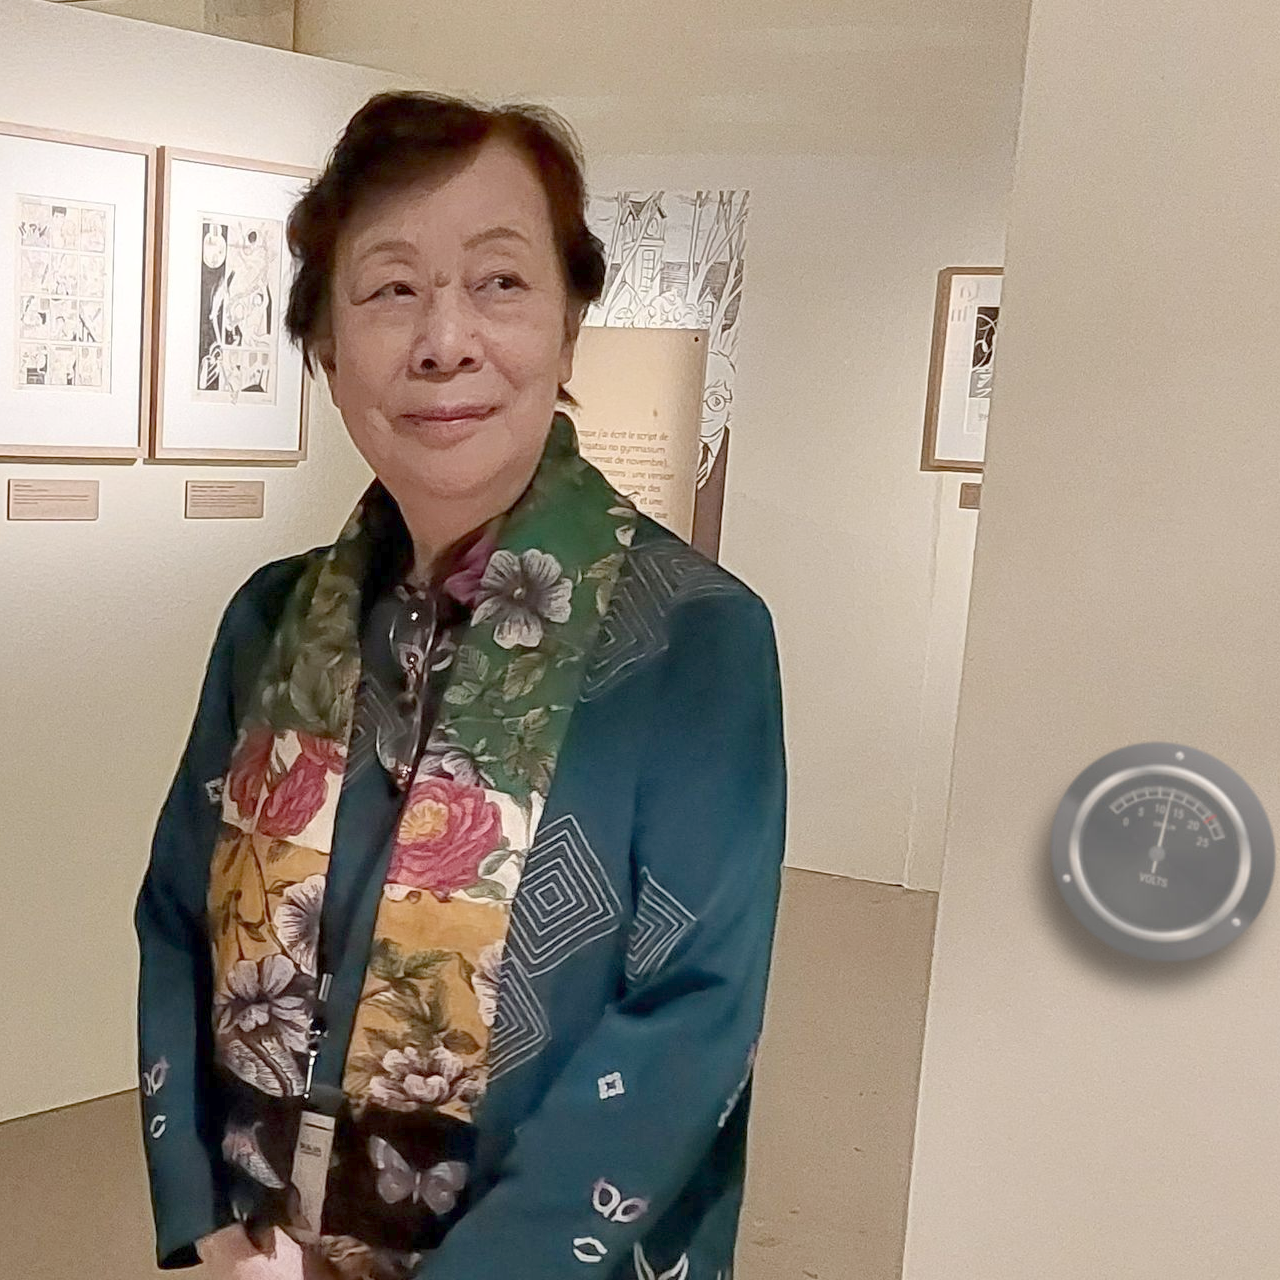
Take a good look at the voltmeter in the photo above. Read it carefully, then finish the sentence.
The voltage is 12.5 V
